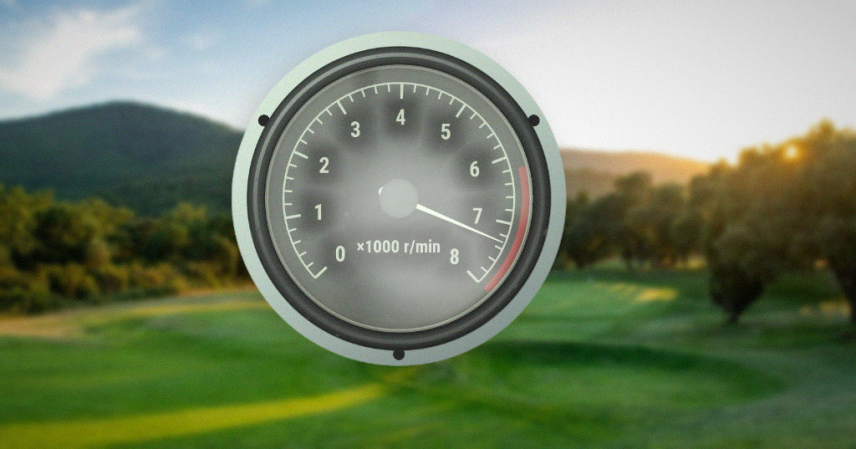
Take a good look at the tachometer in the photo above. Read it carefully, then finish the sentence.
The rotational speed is 7300 rpm
